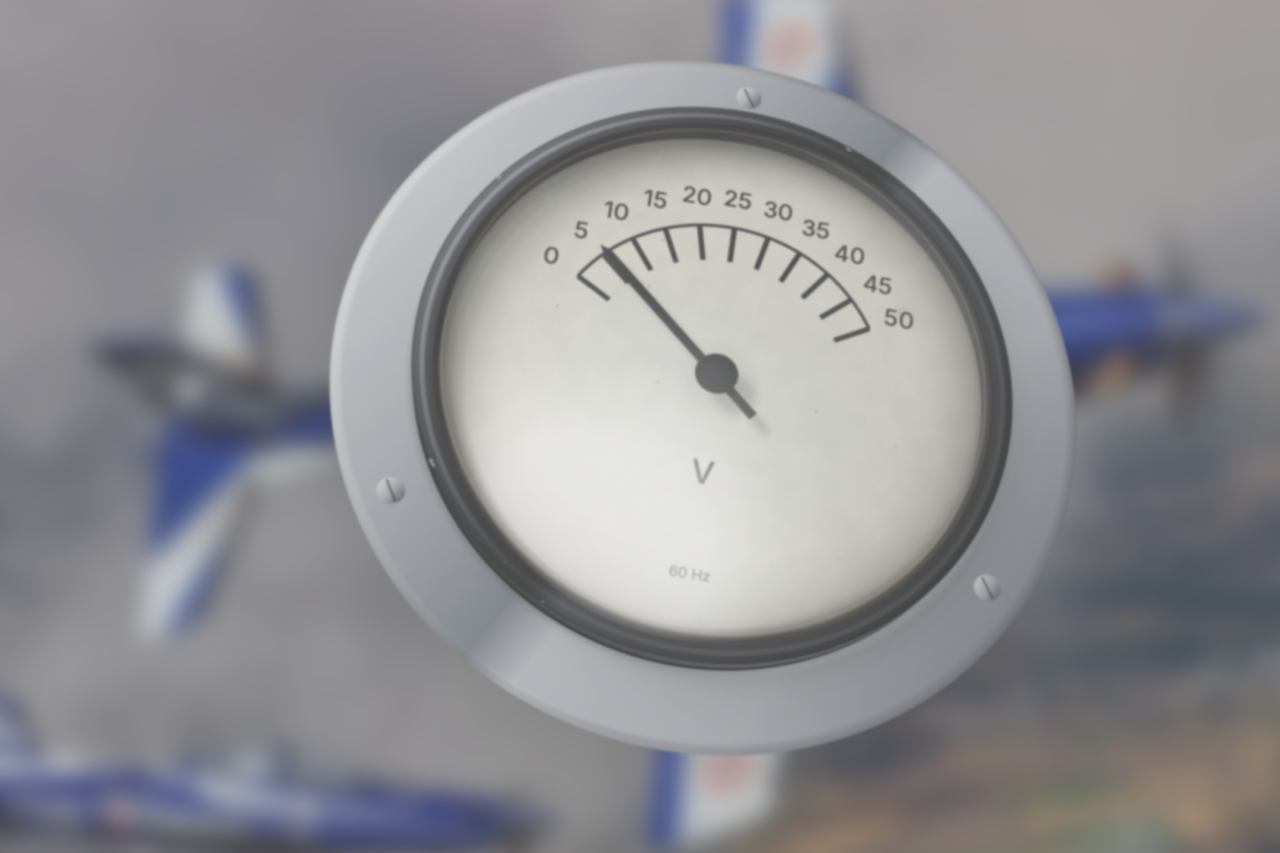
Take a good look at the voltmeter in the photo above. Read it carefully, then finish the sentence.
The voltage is 5 V
